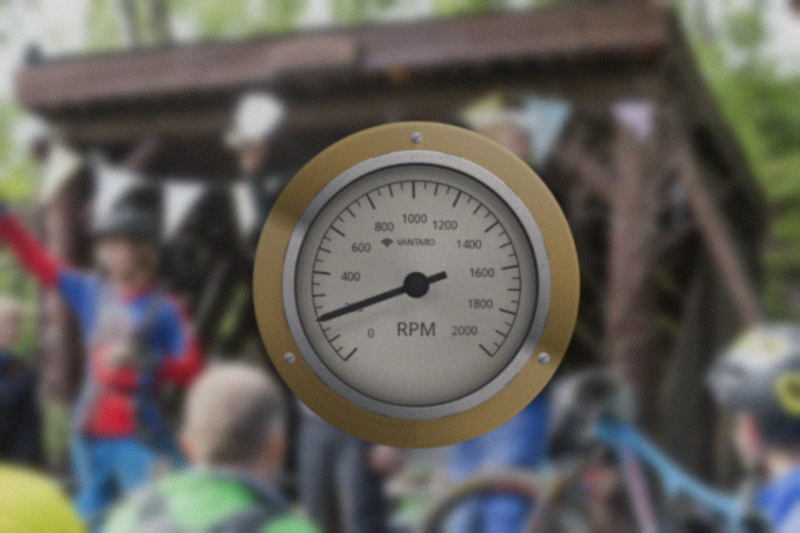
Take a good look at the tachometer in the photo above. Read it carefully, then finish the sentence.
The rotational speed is 200 rpm
